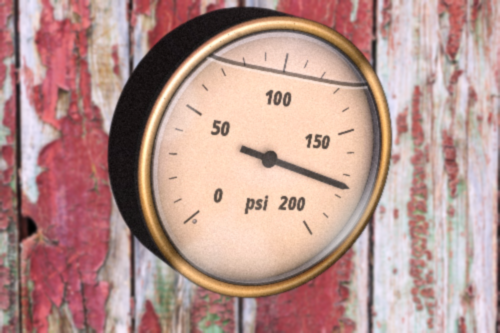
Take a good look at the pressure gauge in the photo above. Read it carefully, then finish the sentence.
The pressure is 175 psi
